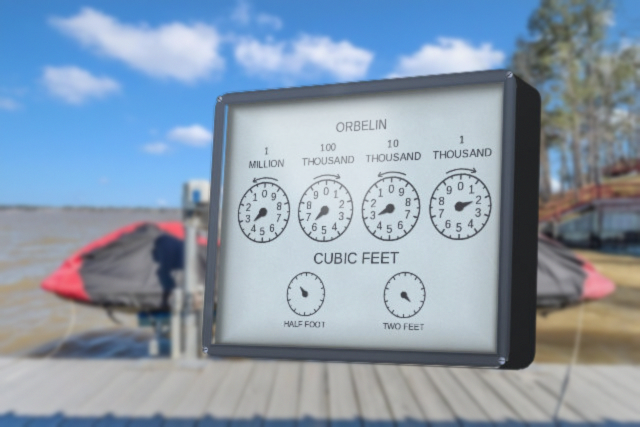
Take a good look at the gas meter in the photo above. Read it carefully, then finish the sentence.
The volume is 363200 ft³
